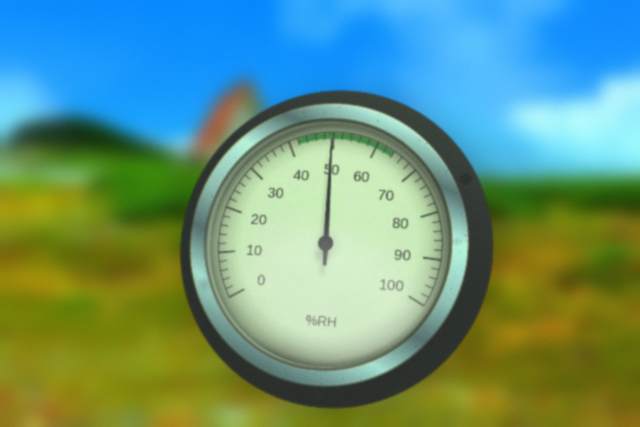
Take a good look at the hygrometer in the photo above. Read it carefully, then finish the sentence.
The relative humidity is 50 %
